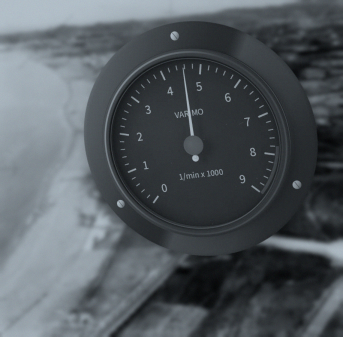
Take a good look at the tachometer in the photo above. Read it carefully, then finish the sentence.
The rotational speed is 4600 rpm
